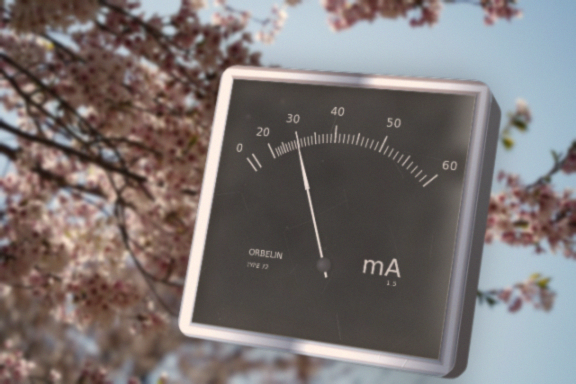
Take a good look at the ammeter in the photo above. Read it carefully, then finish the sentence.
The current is 30 mA
